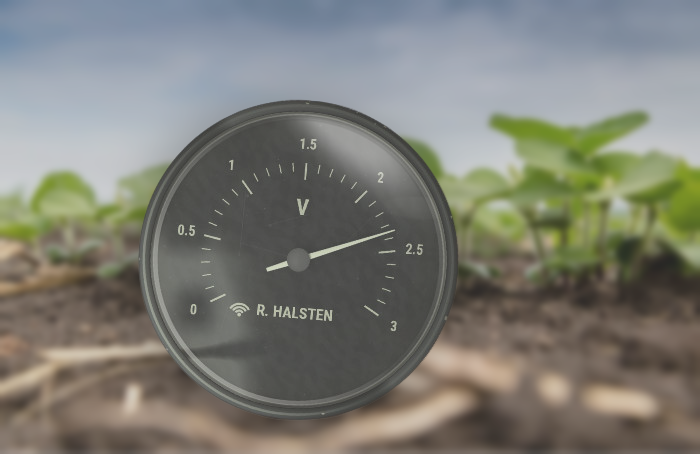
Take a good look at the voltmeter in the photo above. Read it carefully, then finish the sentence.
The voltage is 2.35 V
